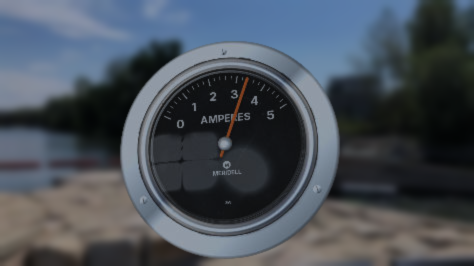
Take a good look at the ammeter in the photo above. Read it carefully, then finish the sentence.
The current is 3.4 A
